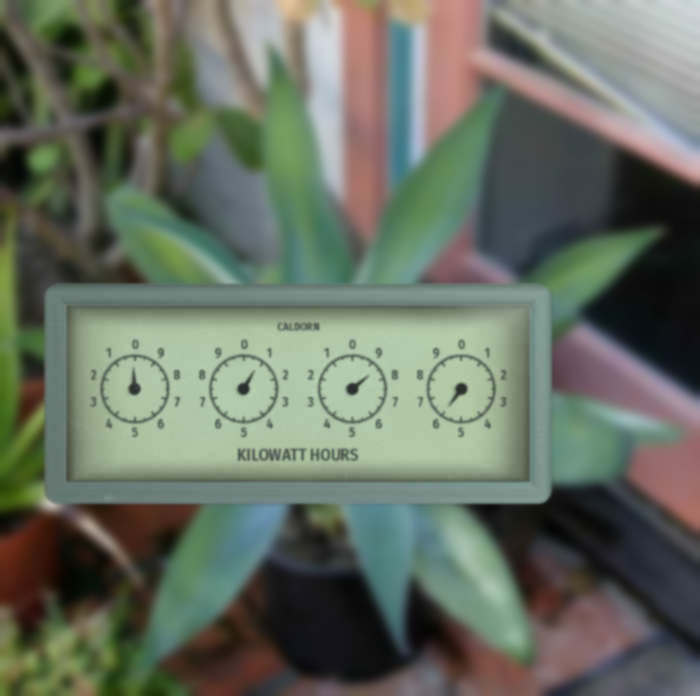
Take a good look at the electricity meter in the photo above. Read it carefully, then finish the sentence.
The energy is 86 kWh
